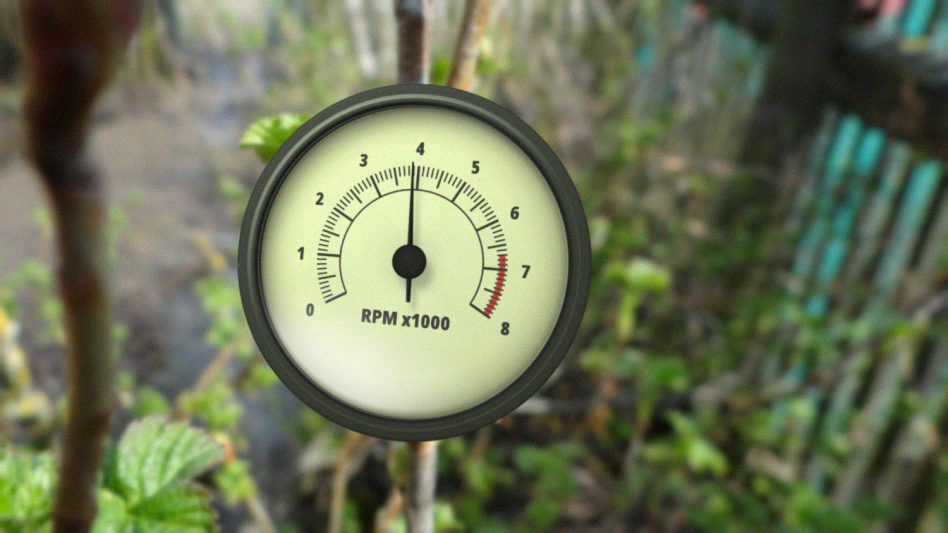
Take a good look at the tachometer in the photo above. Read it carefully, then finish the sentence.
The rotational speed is 3900 rpm
